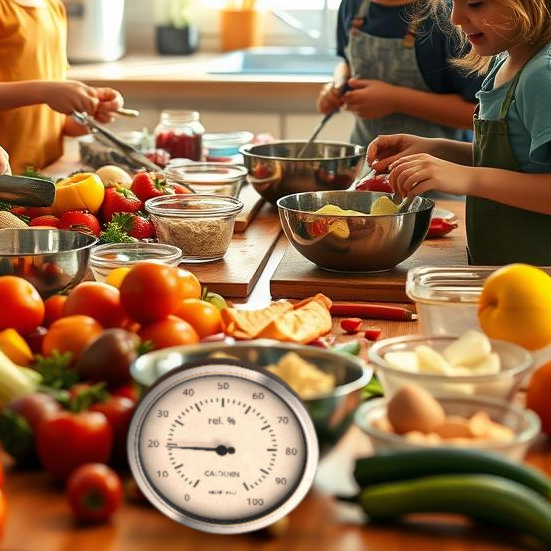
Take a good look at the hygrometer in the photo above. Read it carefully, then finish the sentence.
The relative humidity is 20 %
